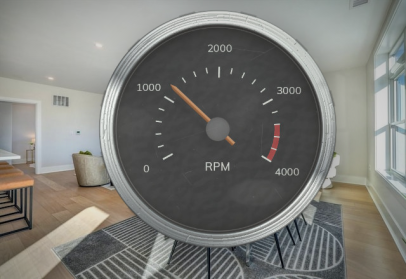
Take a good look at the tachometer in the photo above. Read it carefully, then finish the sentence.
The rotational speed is 1200 rpm
